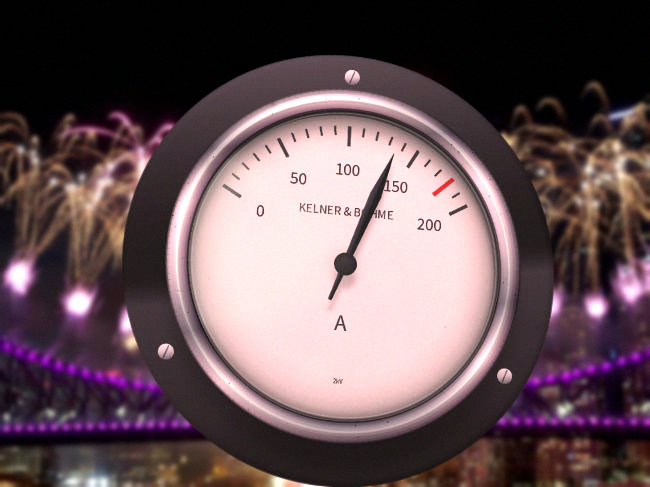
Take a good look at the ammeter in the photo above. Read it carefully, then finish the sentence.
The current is 135 A
